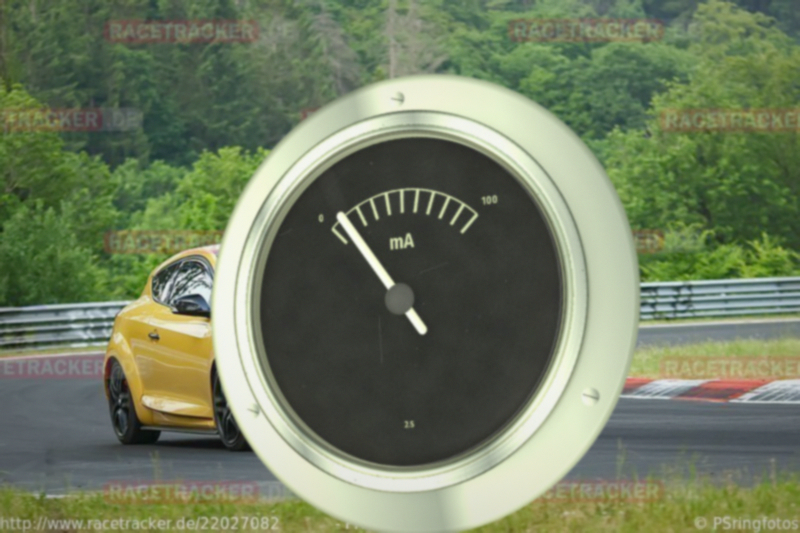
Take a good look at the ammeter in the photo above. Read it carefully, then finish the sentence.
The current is 10 mA
